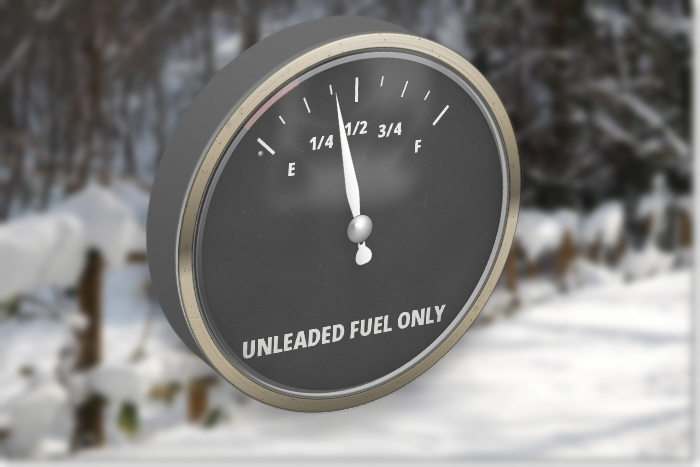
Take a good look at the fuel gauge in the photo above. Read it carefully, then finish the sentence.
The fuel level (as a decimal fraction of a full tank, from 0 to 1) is 0.375
